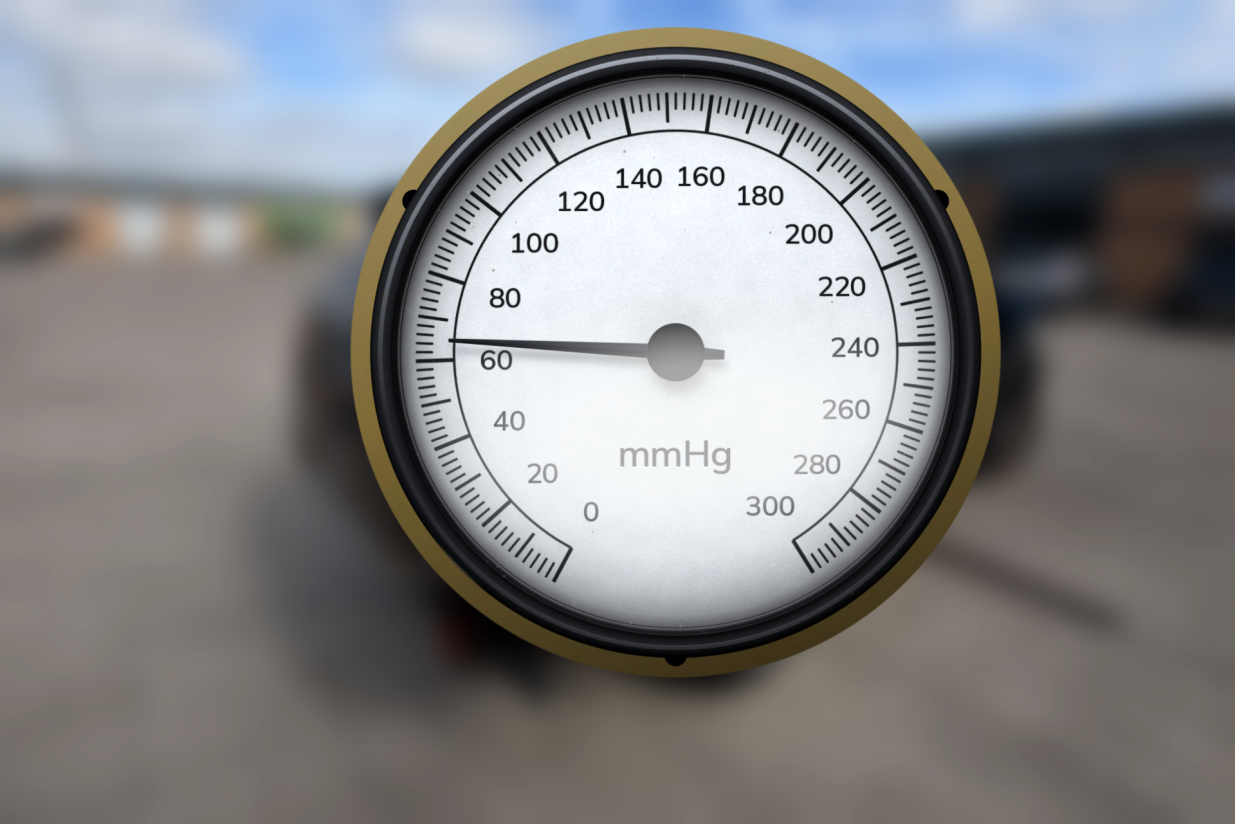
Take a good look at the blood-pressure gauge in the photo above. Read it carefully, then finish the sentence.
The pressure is 65 mmHg
